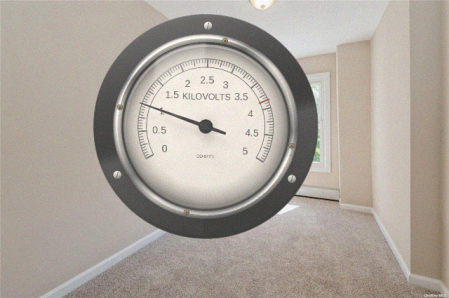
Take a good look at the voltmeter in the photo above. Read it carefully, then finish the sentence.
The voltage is 1 kV
